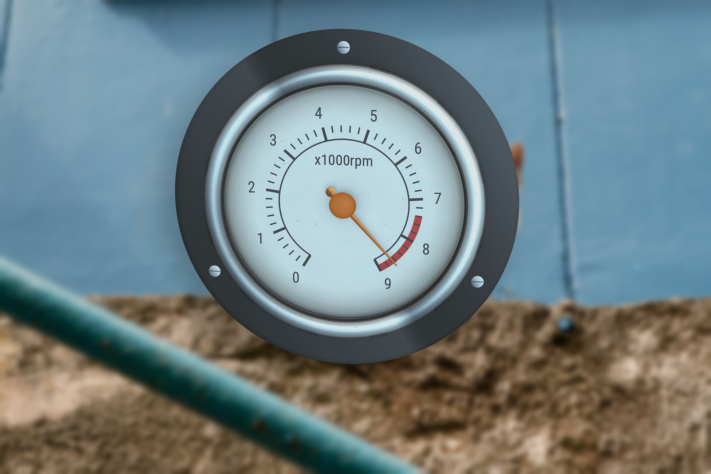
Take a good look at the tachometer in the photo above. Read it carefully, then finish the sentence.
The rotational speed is 8600 rpm
